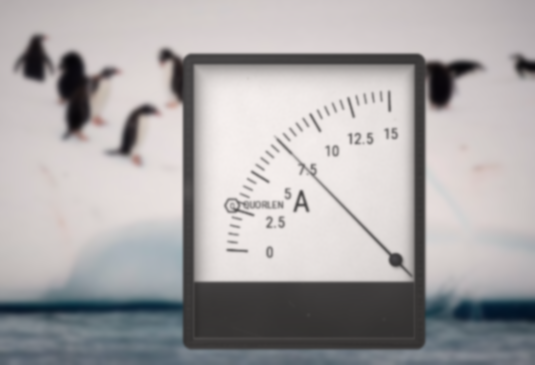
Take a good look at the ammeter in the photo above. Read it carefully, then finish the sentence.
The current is 7.5 A
